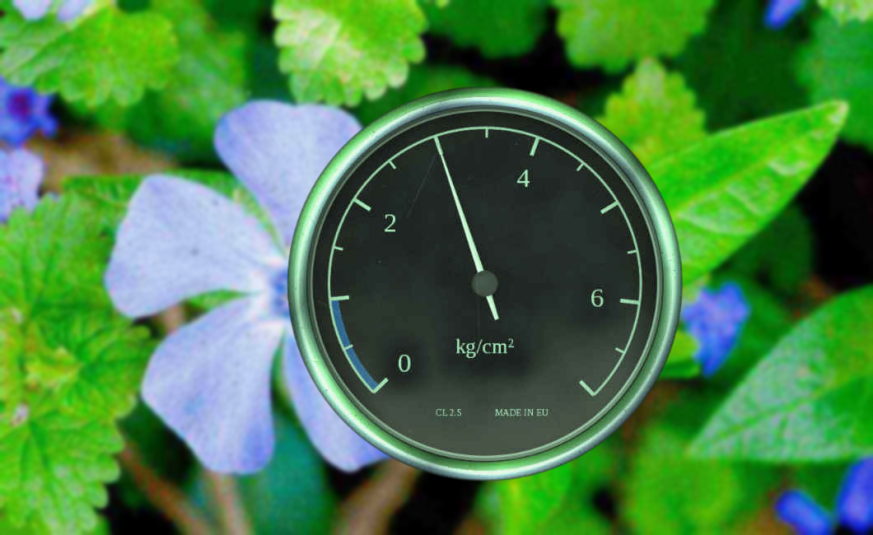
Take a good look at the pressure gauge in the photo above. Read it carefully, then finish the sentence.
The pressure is 3 kg/cm²
